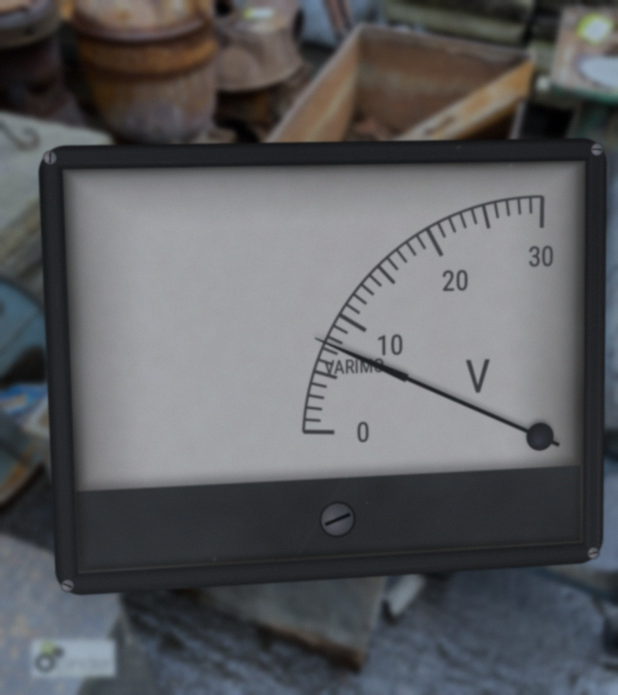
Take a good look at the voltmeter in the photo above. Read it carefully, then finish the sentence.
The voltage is 7.5 V
